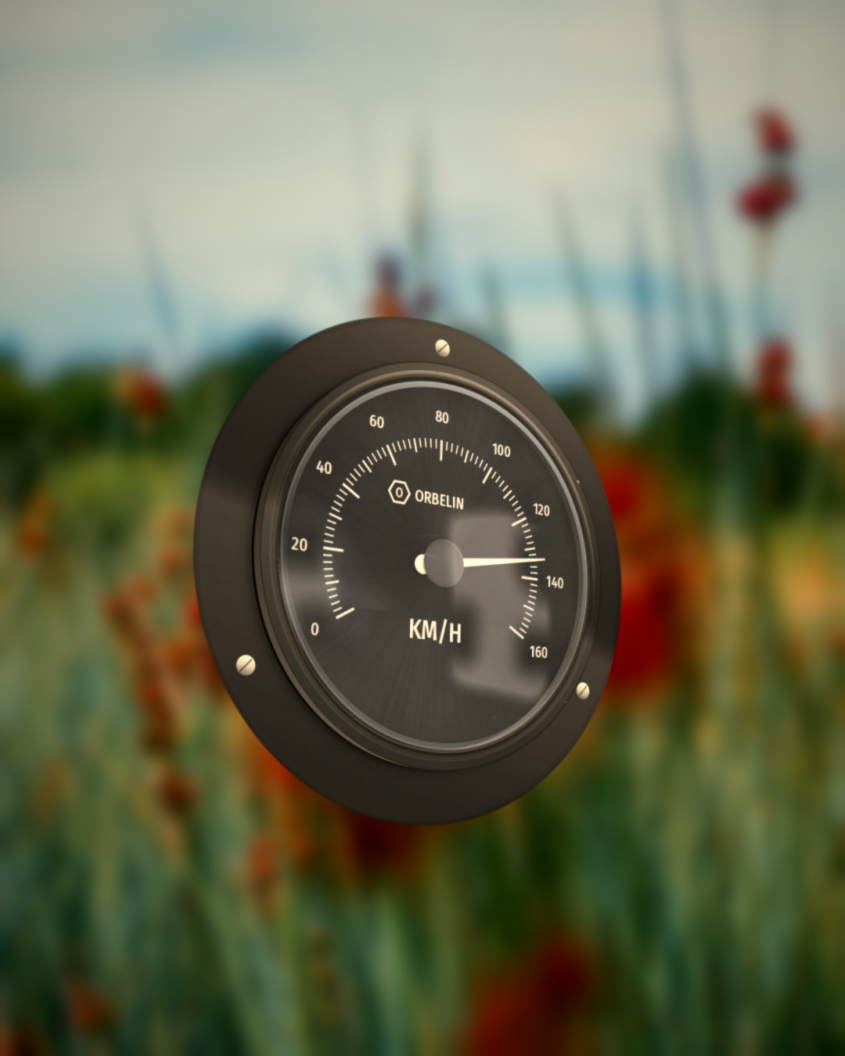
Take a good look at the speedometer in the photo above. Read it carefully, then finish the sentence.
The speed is 134 km/h
